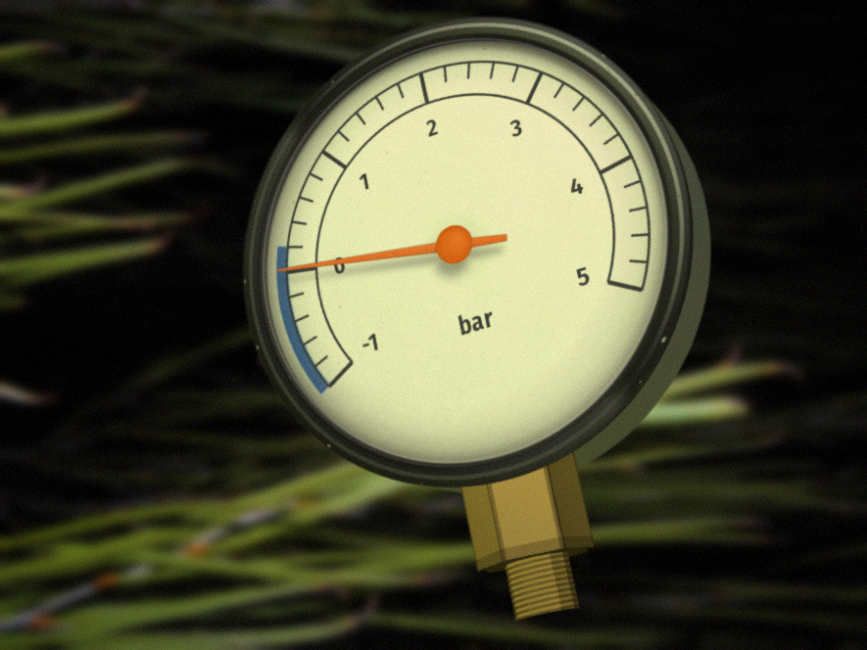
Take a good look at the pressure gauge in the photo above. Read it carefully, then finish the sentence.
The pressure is 0 bar
